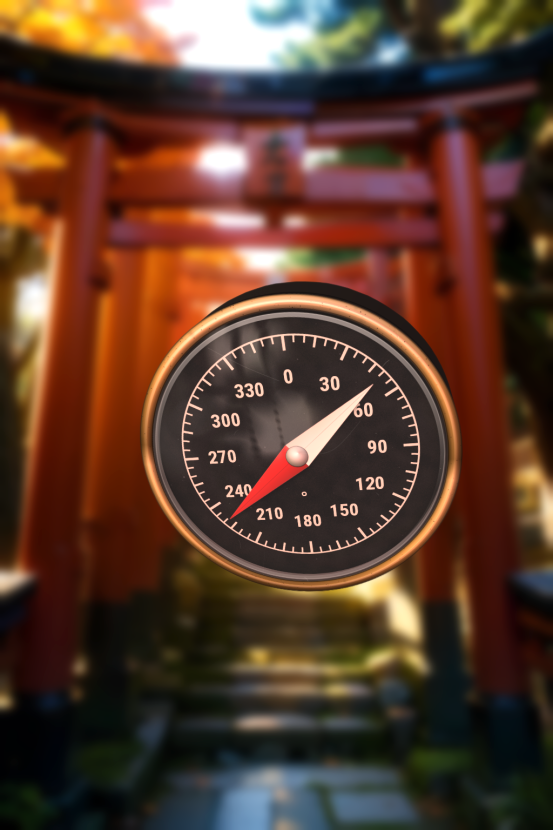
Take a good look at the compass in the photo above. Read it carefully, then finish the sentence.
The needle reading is 230 °
